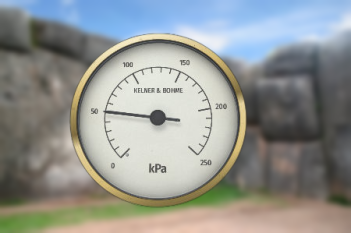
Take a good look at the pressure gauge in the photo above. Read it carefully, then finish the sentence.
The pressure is 50 kPa
